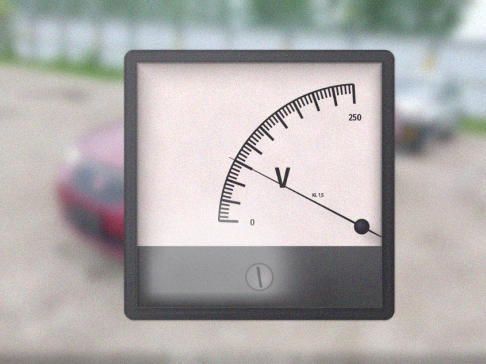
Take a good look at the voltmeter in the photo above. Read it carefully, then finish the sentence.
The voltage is 75 V
